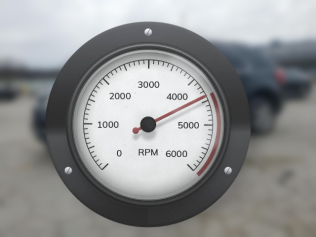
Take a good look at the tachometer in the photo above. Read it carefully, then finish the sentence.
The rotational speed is 4400 rpm
